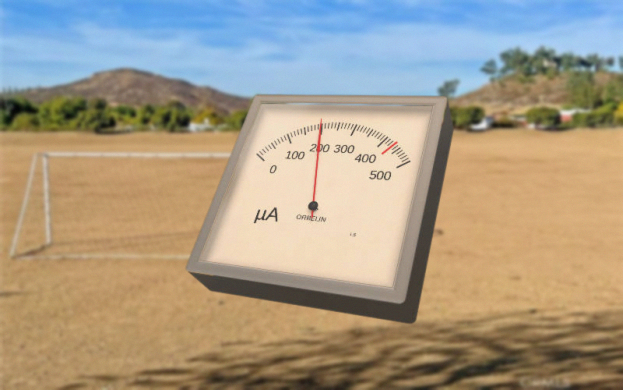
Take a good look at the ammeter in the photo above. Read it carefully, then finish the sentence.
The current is 200 µA
